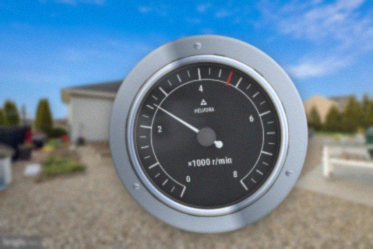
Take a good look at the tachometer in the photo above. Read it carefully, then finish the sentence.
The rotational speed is 2625 rpm
